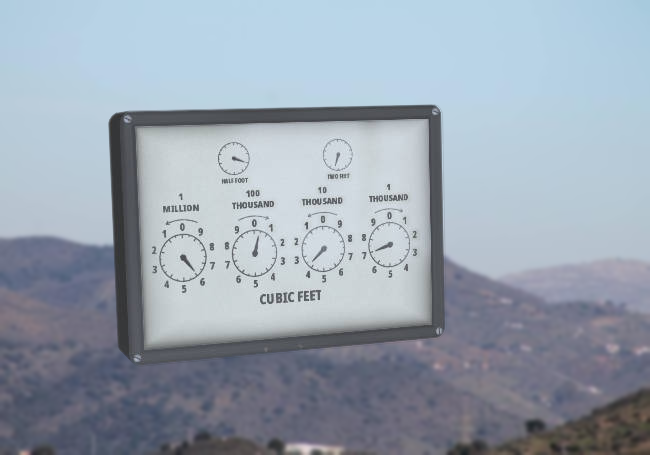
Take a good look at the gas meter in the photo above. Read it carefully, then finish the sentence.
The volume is 603700 ft³
